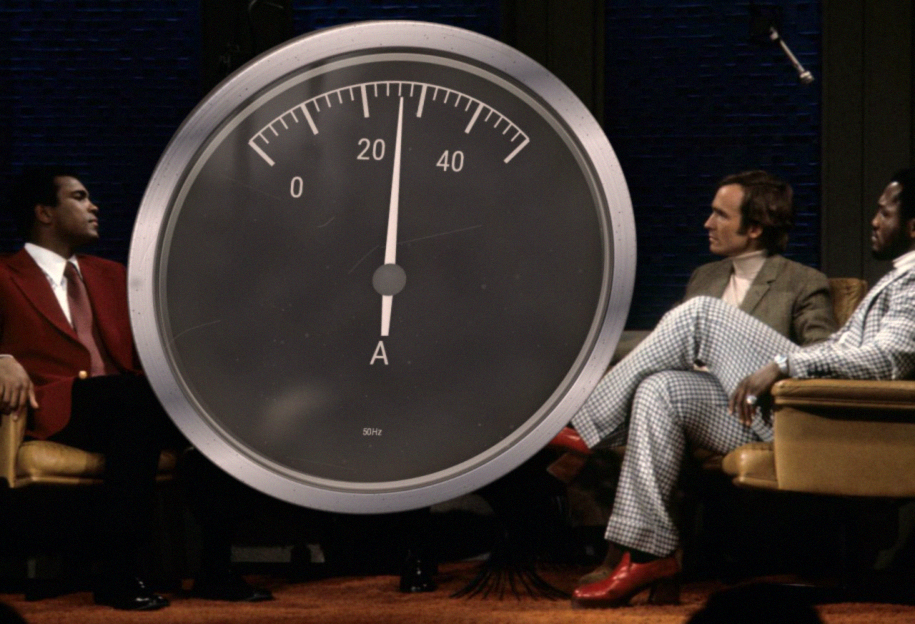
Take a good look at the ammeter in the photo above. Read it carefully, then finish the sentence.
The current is 26 A
